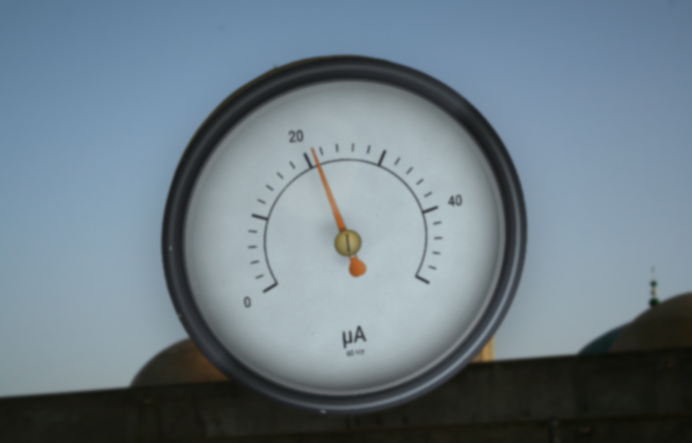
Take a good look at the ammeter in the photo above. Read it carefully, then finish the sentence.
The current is 21 µA
